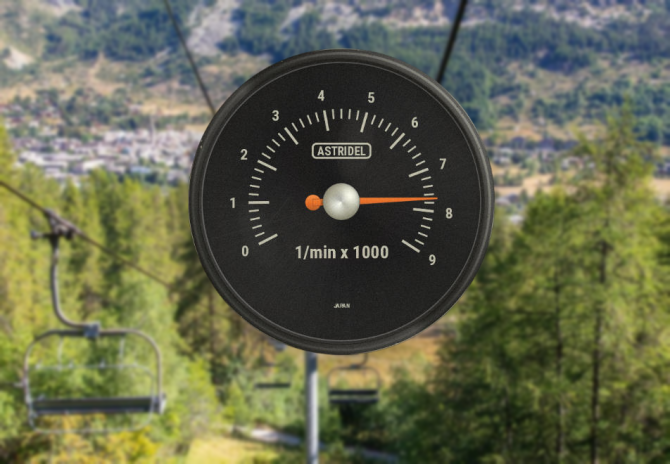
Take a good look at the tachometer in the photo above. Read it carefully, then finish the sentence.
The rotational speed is 7700 rpm
